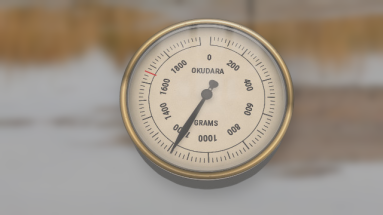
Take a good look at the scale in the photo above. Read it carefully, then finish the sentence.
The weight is 1180 g
